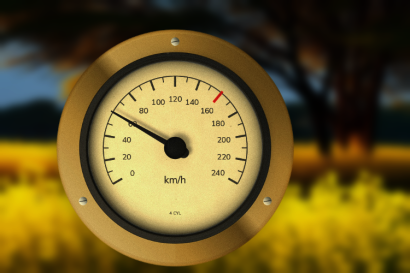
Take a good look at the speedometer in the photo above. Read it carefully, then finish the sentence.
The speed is 60 km/h
